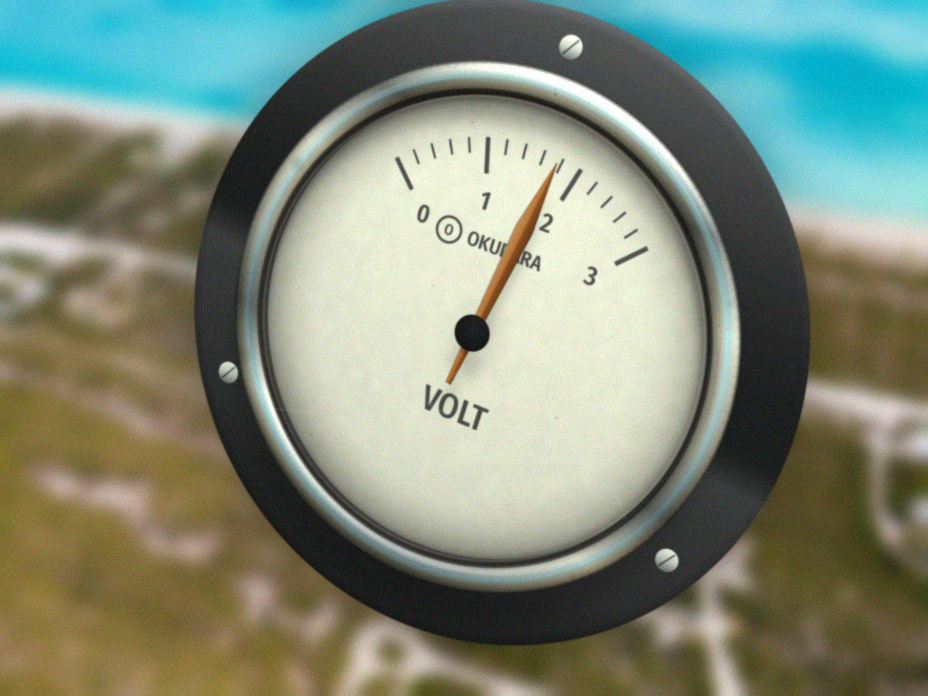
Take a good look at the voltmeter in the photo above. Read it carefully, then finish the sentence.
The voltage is 1.8 V
